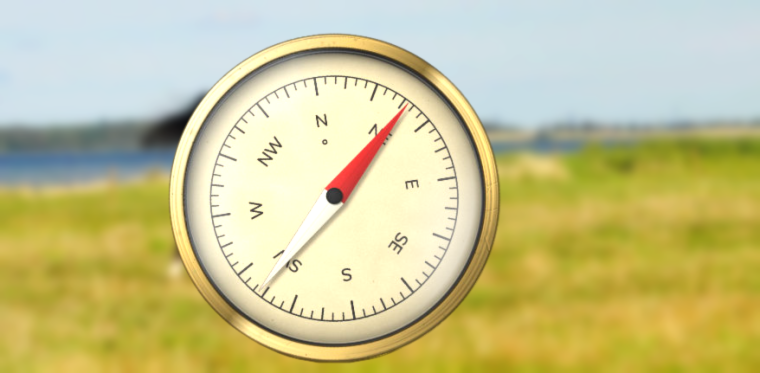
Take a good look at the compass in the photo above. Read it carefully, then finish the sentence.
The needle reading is 47.5 °
